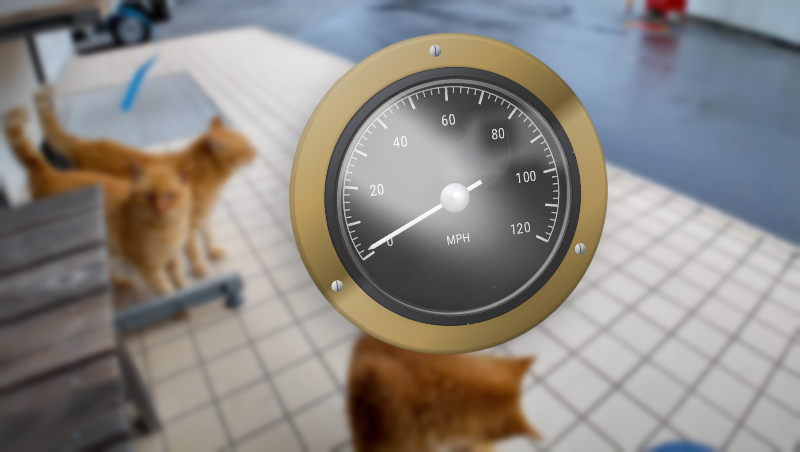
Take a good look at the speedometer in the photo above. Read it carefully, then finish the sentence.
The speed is 2 mph
